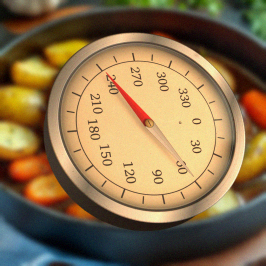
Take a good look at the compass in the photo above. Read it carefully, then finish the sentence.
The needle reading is 240 °
